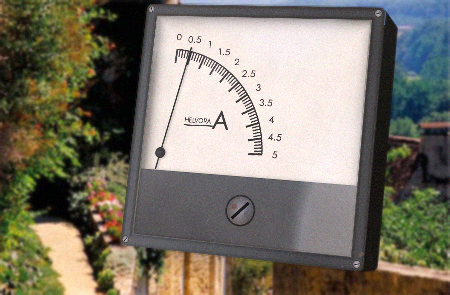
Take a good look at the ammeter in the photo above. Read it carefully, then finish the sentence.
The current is 0.5 A
